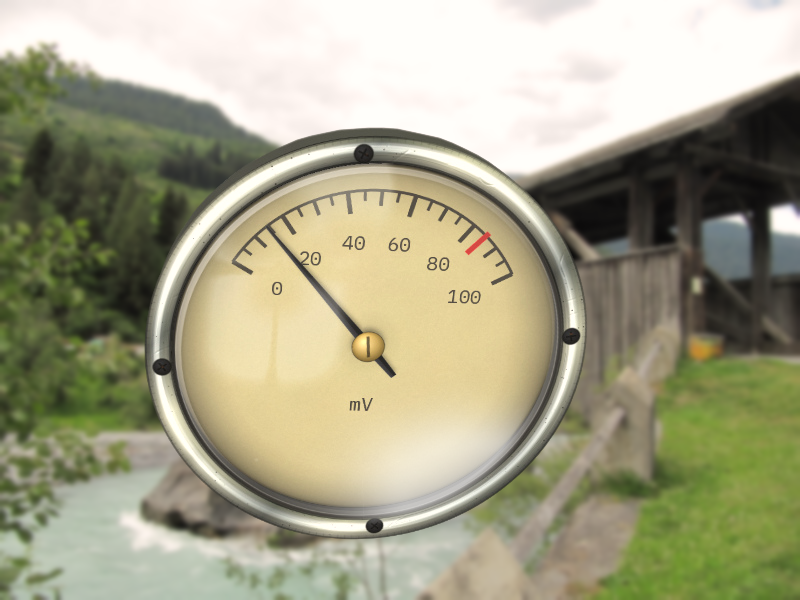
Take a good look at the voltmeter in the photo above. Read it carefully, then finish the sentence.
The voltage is 15 mV
